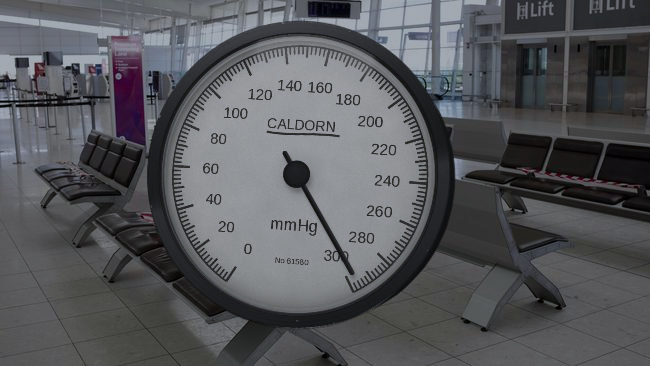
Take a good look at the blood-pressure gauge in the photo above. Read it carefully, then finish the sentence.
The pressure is 296 mmHg
